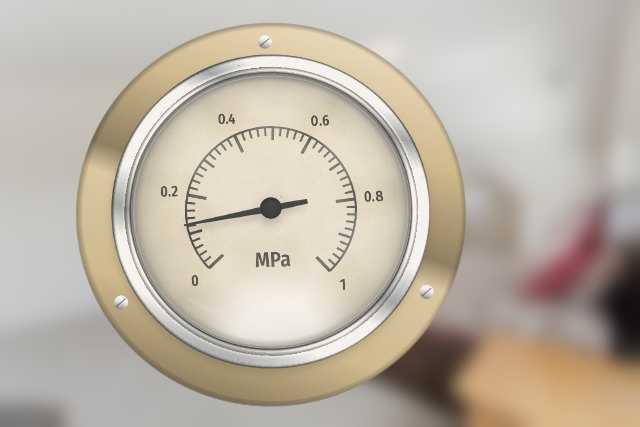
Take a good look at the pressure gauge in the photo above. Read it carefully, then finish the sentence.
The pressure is 0.12 MPa
